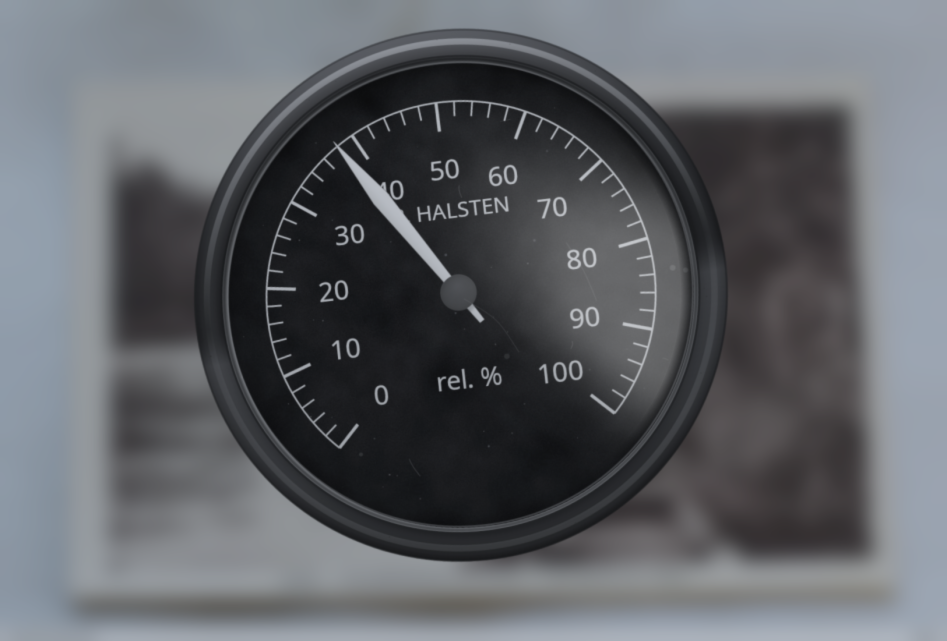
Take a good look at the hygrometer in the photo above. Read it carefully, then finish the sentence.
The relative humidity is 38 %
